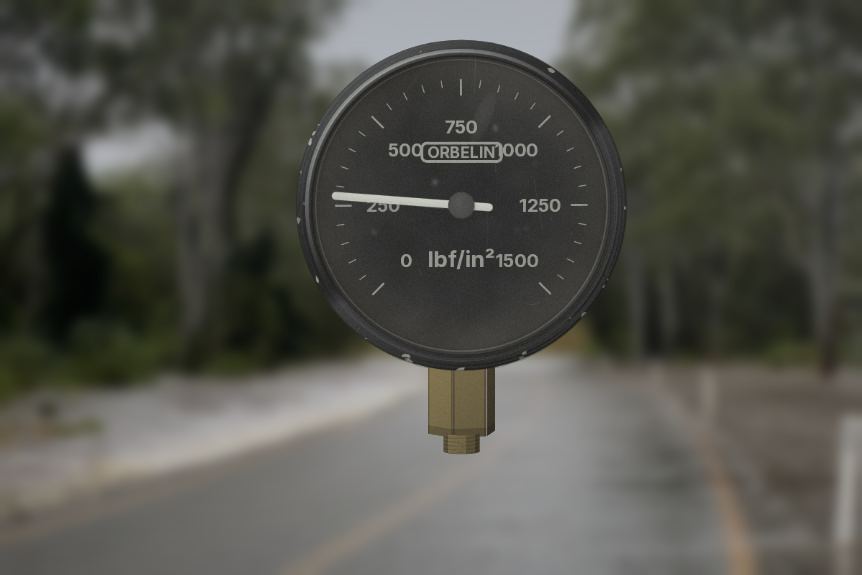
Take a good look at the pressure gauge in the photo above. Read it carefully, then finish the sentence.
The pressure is 275 psi
